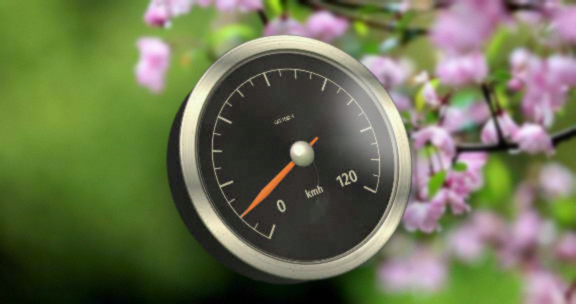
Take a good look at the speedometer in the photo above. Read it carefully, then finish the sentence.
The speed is 10 km/h
